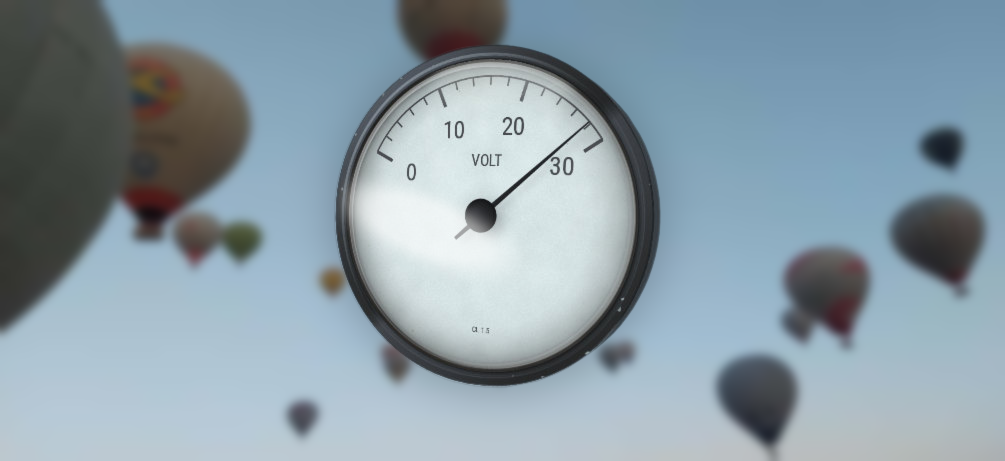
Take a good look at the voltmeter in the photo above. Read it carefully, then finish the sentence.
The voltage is 28 V
